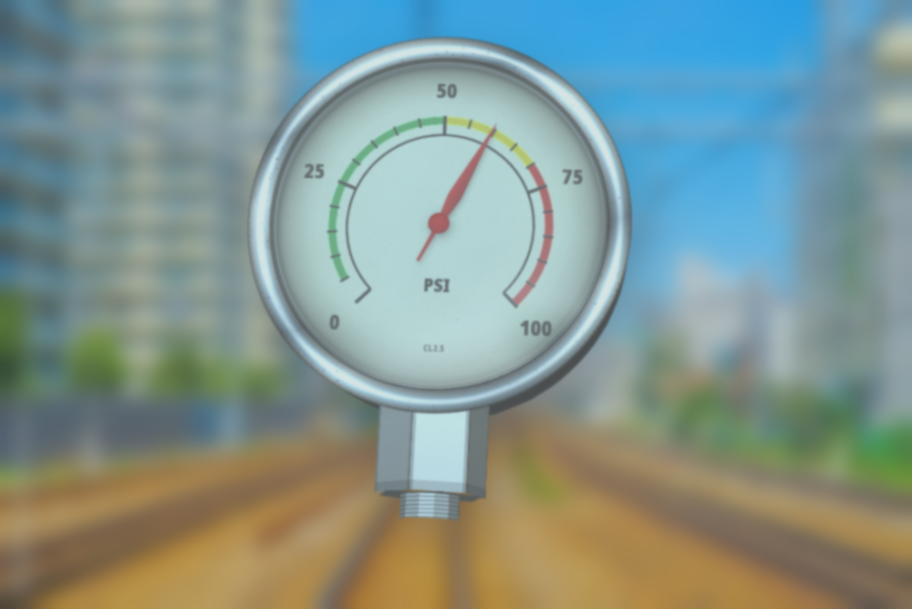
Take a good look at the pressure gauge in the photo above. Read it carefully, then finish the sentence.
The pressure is 60 psi
